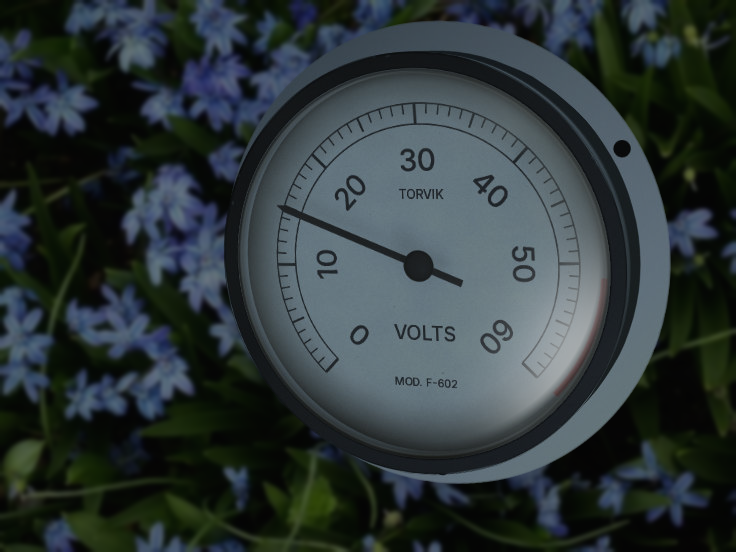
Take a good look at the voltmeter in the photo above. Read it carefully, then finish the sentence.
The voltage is 15 V
